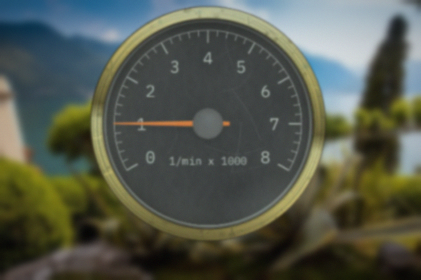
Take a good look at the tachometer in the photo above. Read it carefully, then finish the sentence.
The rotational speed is 1000 rpm
